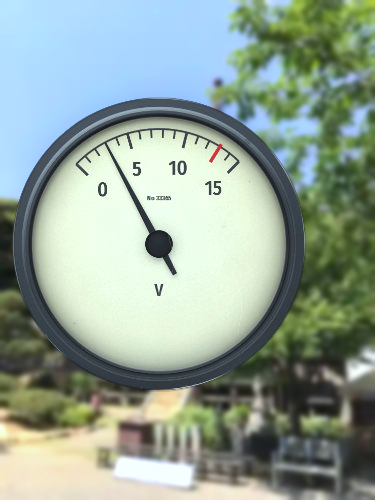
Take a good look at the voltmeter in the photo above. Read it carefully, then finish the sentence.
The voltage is 3 V
